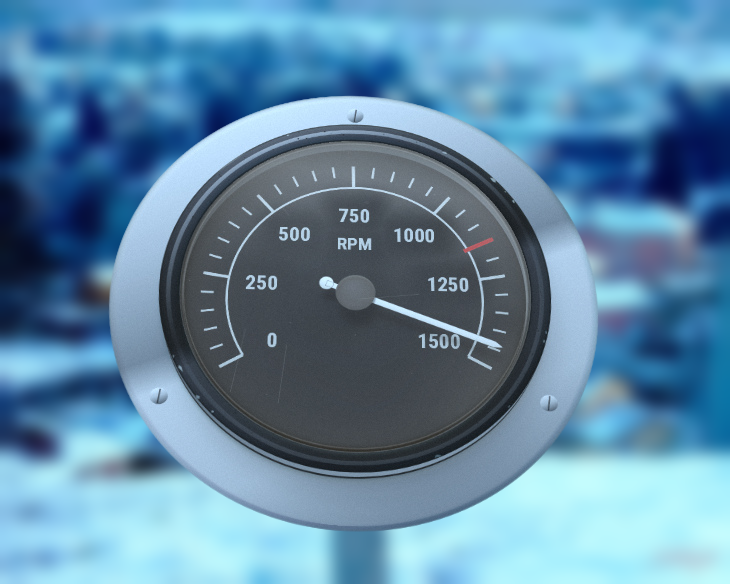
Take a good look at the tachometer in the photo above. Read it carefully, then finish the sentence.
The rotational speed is 1450 rpm
